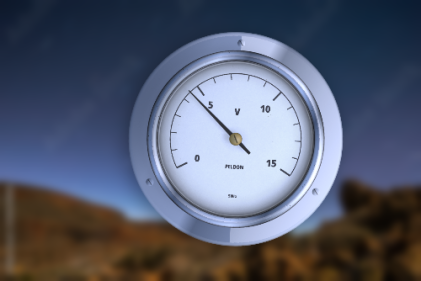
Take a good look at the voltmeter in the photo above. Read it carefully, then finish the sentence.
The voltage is 4.5 V
